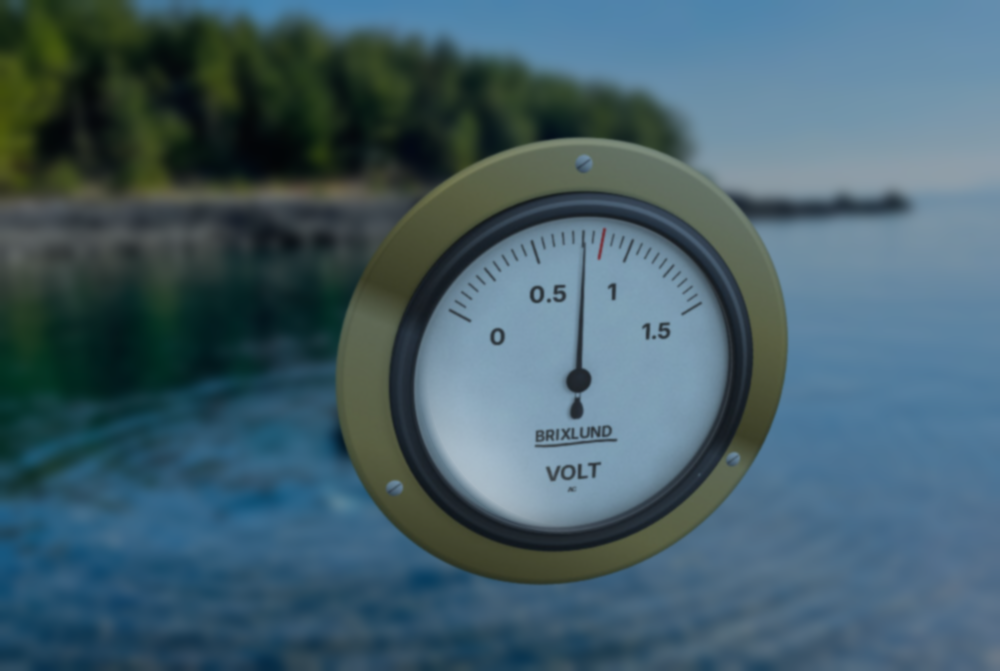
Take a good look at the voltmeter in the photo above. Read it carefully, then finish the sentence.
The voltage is 0.75 V
